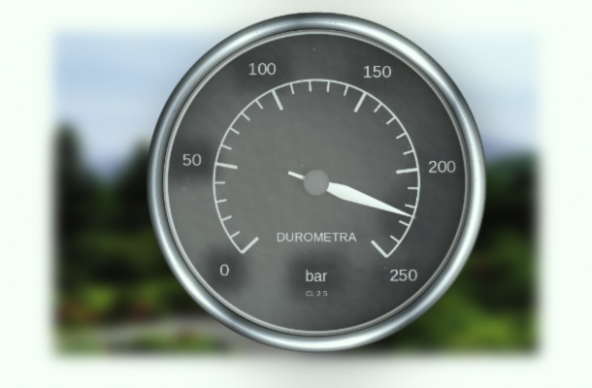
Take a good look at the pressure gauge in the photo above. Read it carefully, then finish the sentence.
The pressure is 225 bar
